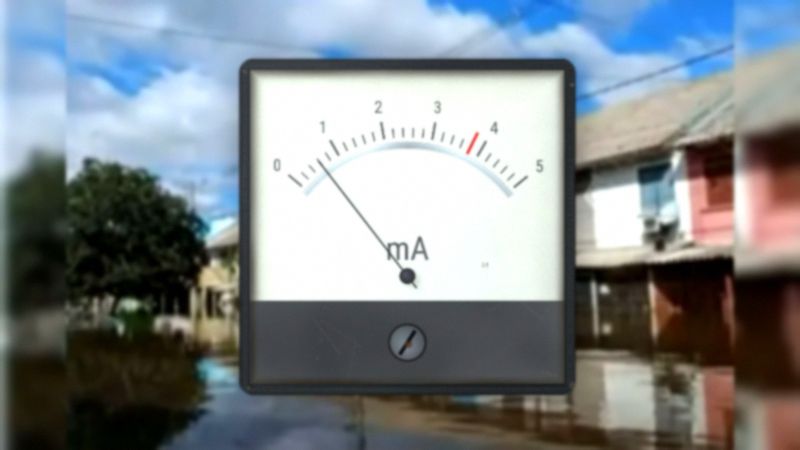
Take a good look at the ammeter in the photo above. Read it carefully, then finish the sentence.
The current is 0.6 mA
